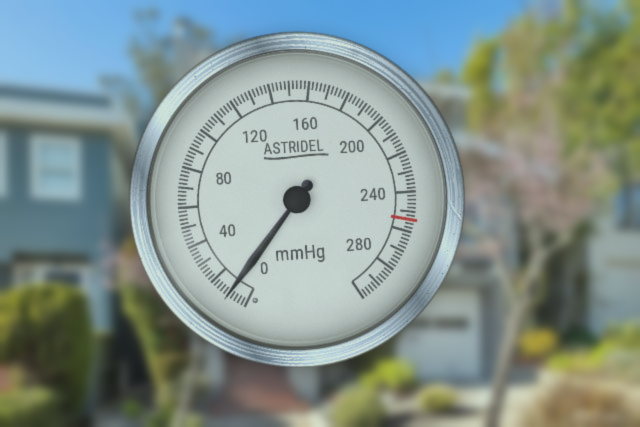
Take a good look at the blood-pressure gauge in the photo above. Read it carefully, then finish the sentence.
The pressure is 10 mmHg
